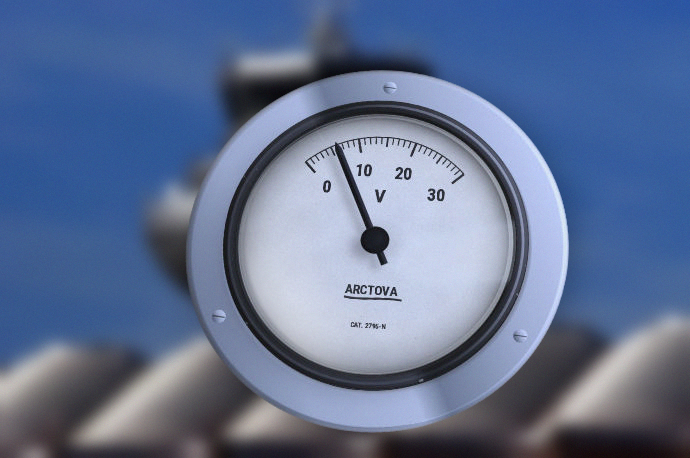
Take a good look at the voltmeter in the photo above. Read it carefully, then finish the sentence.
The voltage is 6 V
